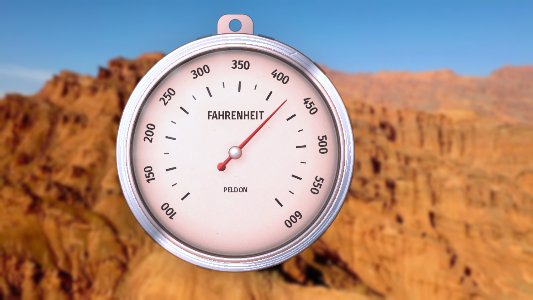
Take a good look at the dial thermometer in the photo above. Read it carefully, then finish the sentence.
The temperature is 425 °F
